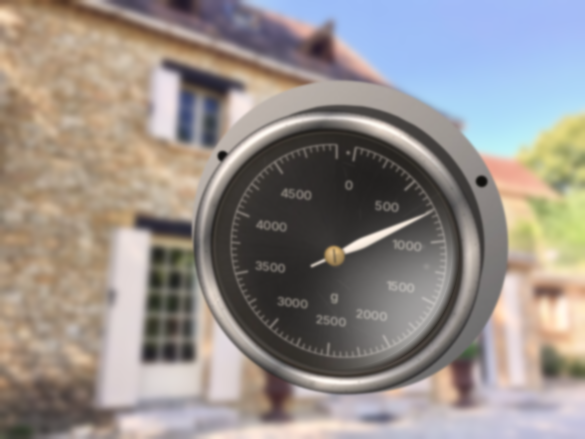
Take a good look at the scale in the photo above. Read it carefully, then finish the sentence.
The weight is 750 g
